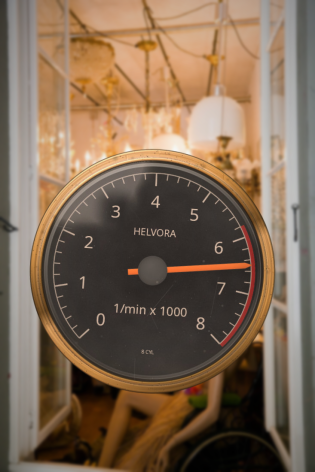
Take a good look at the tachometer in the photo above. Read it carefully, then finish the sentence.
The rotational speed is 6500 rpm
